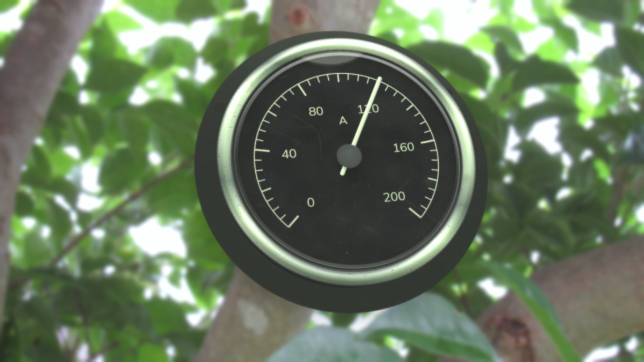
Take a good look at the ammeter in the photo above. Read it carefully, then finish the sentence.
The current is 120 A
